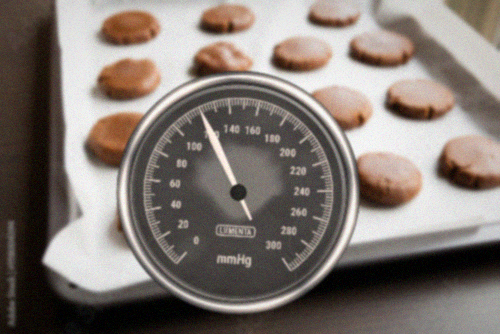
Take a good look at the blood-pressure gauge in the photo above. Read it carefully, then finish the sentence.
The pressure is 120 mmHg
